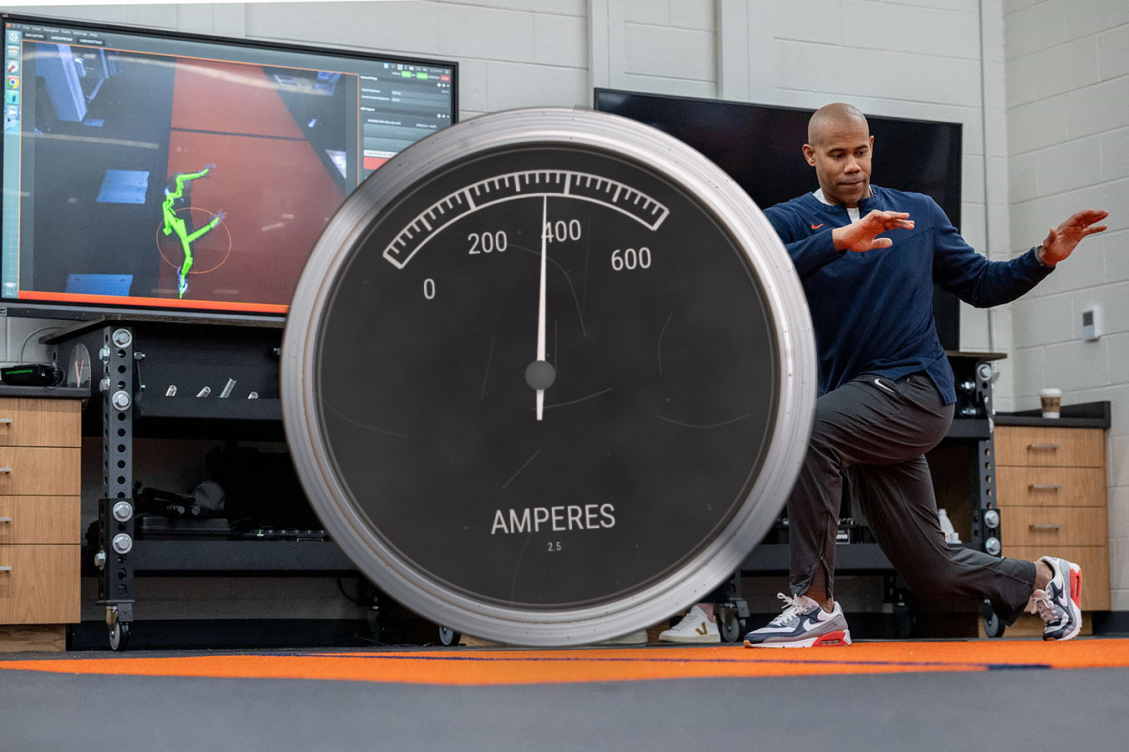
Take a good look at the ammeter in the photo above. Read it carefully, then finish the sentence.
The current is 360 A
